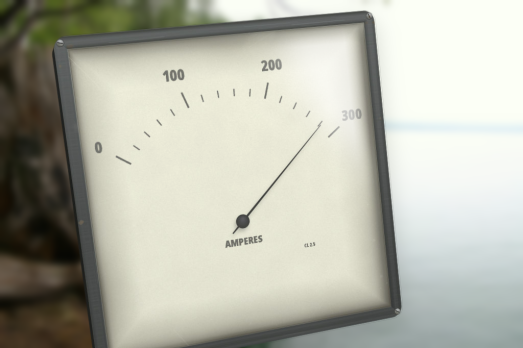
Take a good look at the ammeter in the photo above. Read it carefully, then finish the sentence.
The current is 280 A
